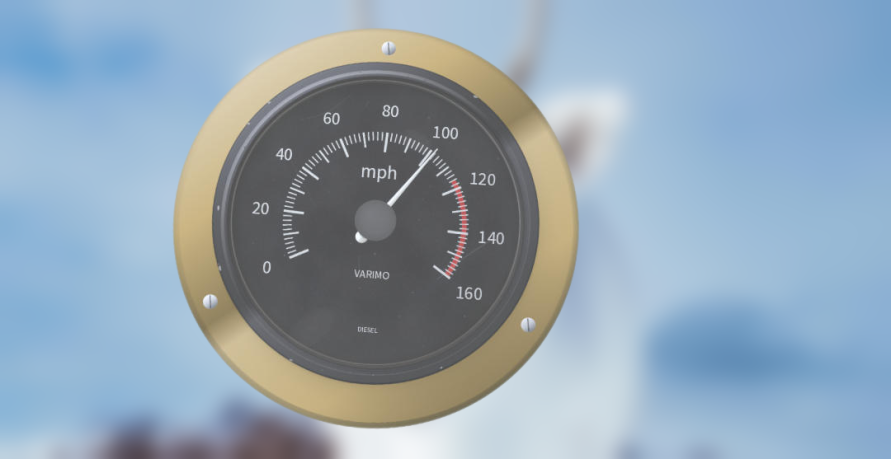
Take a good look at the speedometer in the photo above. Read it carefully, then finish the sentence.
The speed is 102 mph
